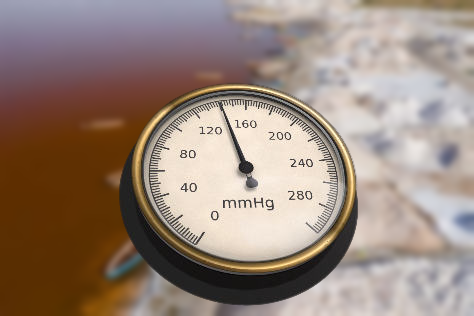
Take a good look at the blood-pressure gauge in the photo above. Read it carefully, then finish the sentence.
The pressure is 140 mmHg
